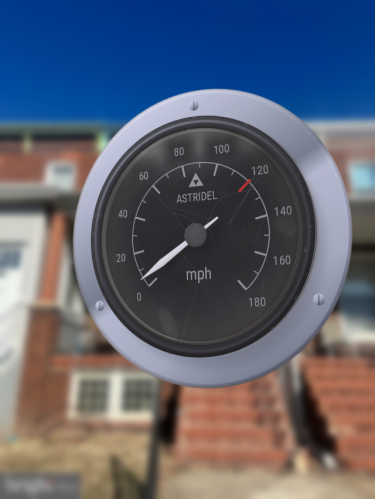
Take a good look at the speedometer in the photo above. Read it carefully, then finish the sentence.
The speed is 5 mph
